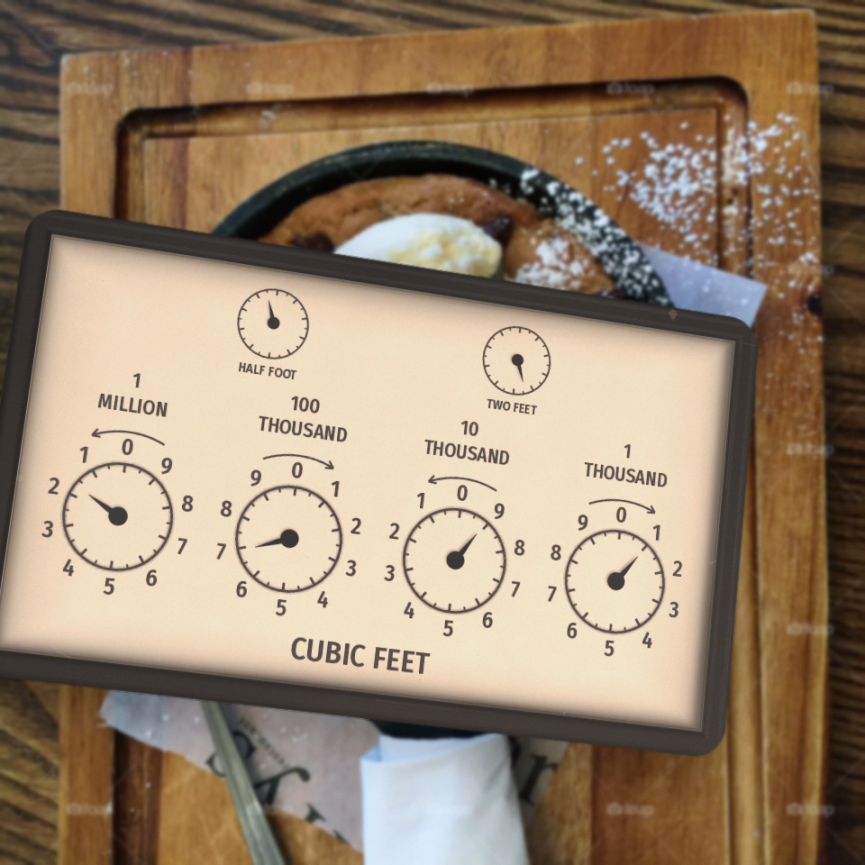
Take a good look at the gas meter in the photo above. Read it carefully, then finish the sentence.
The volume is 169100 ft³
